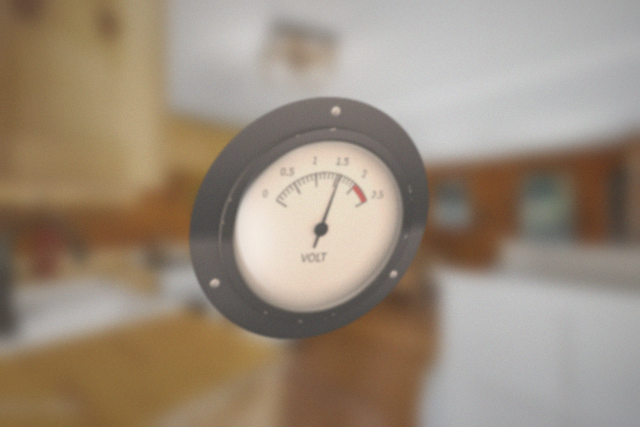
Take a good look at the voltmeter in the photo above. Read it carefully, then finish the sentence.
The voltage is 1.5 V
